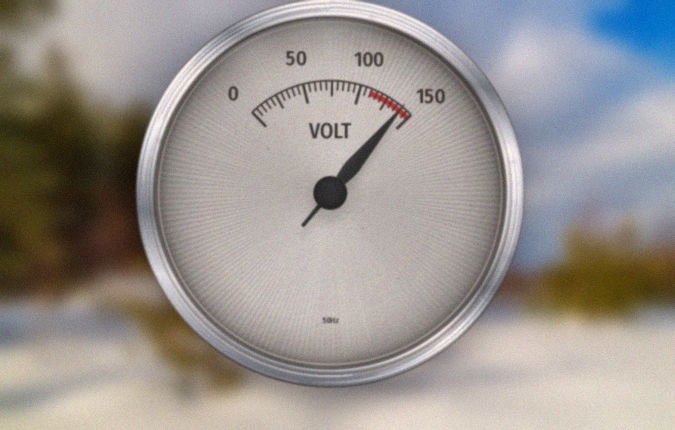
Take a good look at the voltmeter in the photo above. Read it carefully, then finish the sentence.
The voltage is 140 V
